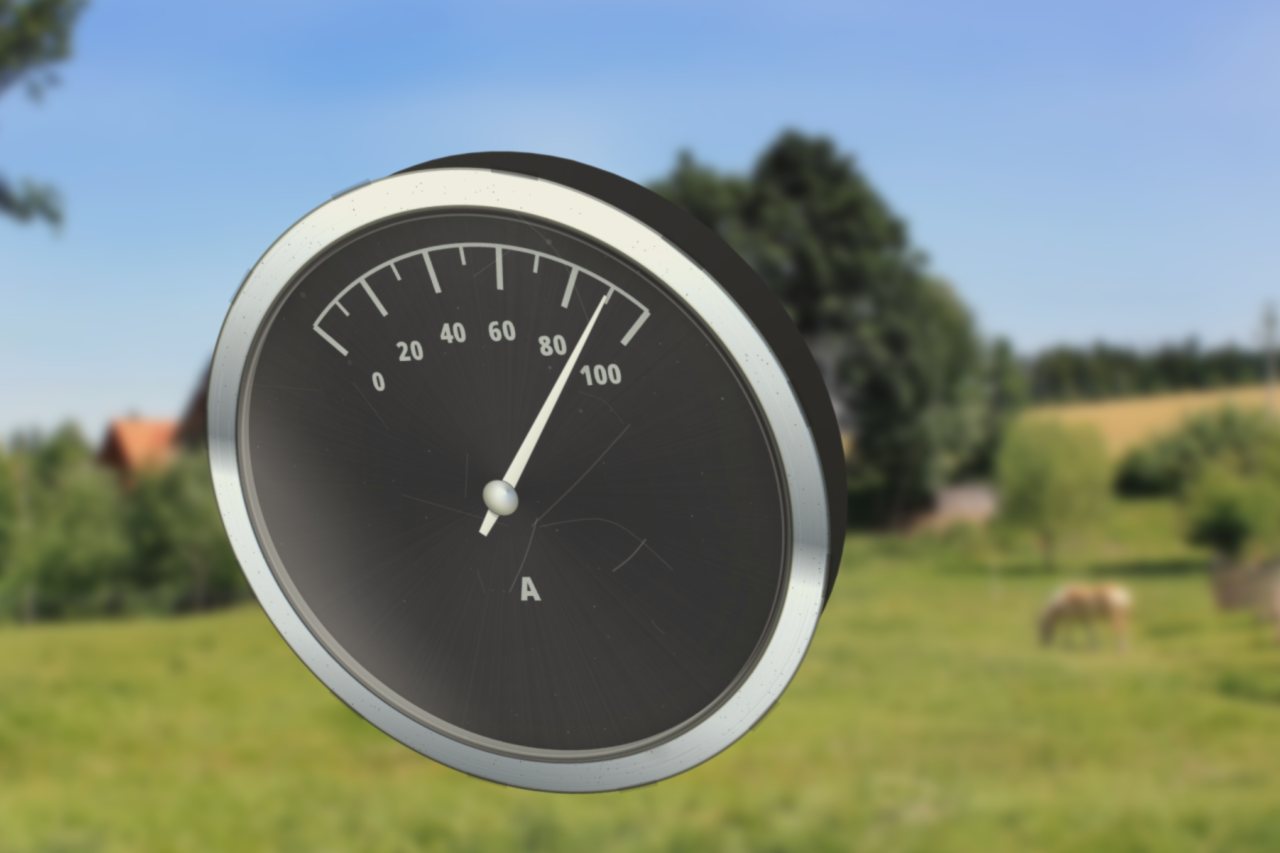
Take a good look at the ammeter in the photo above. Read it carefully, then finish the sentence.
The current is 90 A
